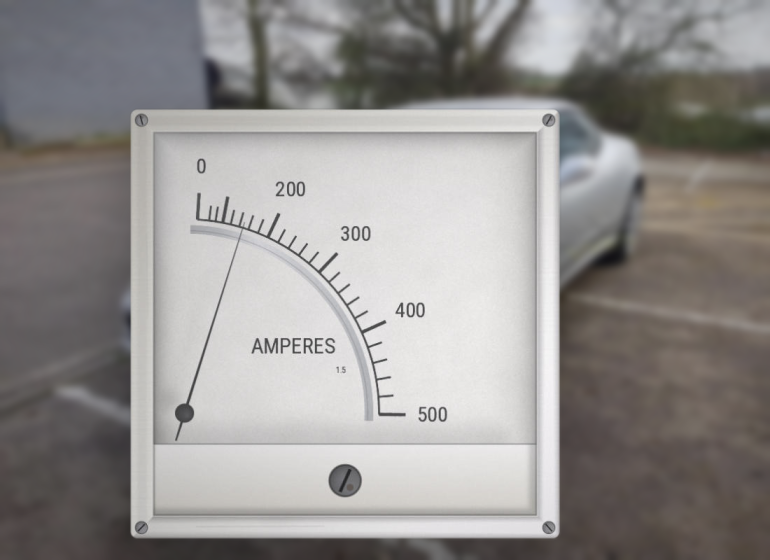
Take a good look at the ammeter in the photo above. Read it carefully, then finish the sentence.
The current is 150 A
